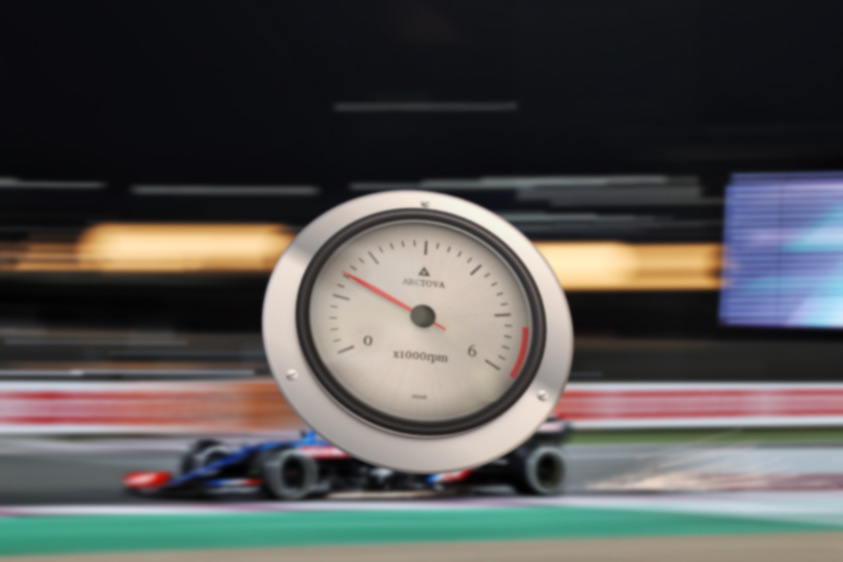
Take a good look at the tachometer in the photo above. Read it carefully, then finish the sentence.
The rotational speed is 1400 rpm
